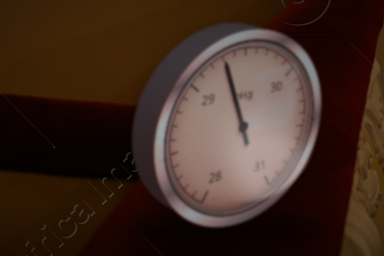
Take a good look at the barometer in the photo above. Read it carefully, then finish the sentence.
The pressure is 29.3 inHg
